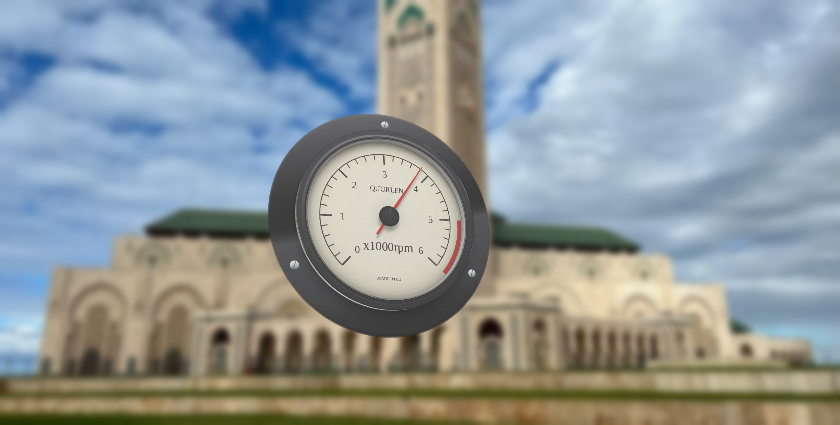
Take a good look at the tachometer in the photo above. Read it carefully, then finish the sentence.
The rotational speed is 3800 rpm
